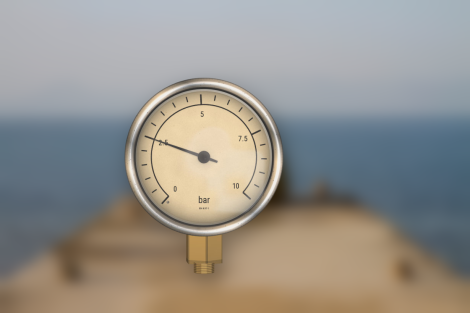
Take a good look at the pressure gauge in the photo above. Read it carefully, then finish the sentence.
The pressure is 2.5 bar
